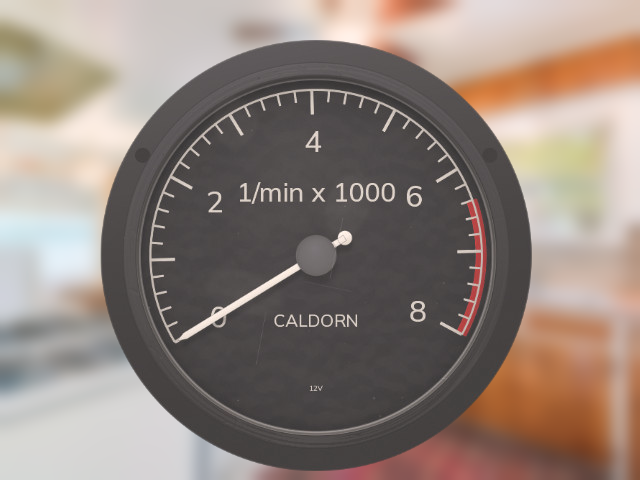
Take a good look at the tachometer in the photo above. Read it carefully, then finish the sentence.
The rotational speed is 0 rpm
